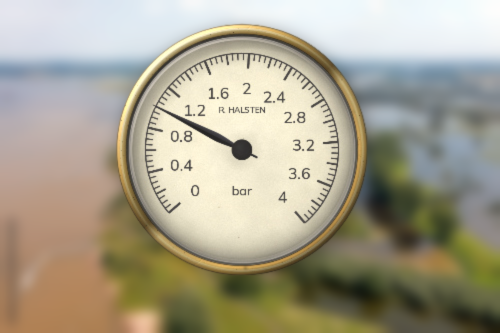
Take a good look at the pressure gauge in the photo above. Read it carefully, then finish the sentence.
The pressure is 1 bar
